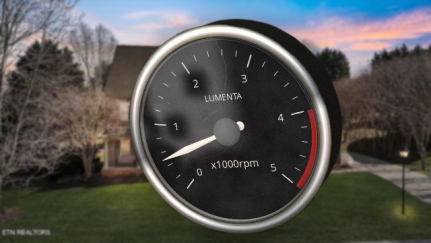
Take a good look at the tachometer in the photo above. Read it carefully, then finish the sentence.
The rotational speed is 500 rpm
